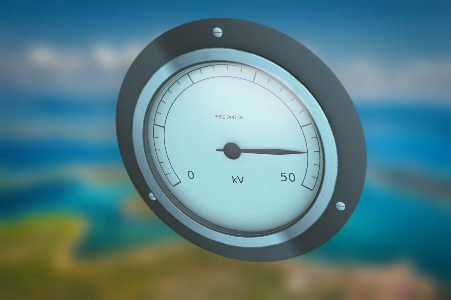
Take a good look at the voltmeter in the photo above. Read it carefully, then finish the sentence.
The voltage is 44 kV
